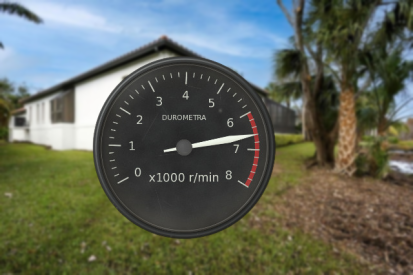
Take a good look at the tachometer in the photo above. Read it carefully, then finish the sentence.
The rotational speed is 6600 rpm
